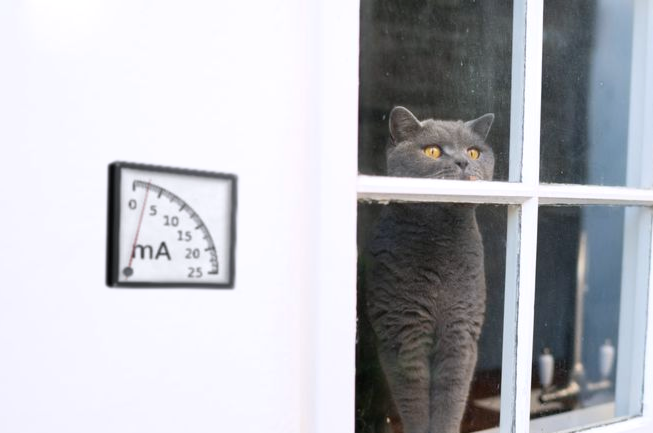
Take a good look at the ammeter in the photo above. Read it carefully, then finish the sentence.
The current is 2.5 mA
